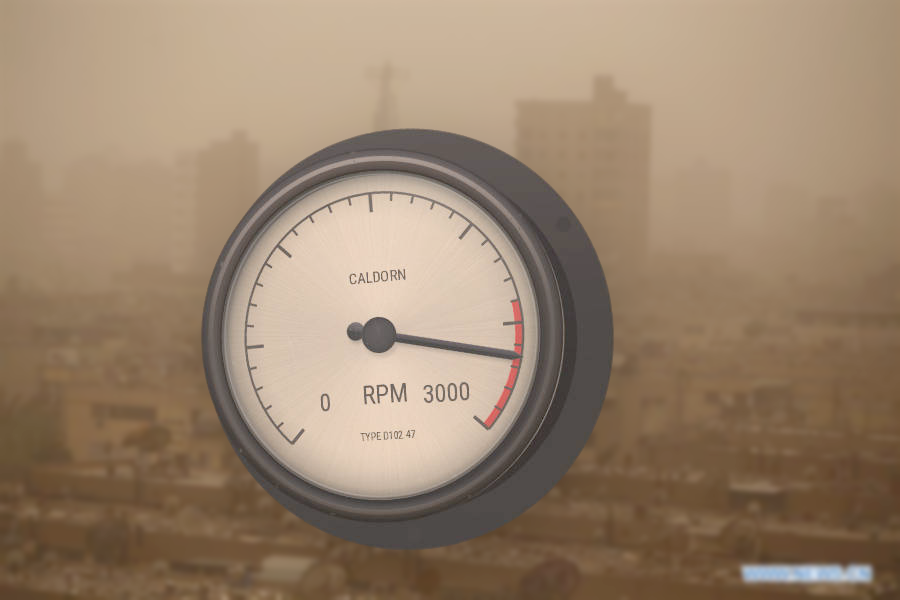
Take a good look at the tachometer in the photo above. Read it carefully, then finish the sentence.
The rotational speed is 2650 rpm
